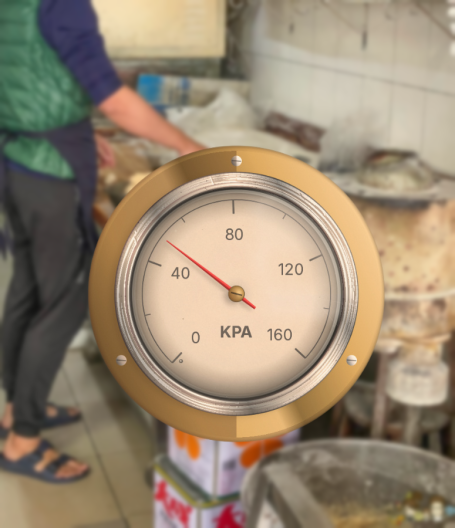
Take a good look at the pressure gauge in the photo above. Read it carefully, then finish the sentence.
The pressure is 50 kPa
